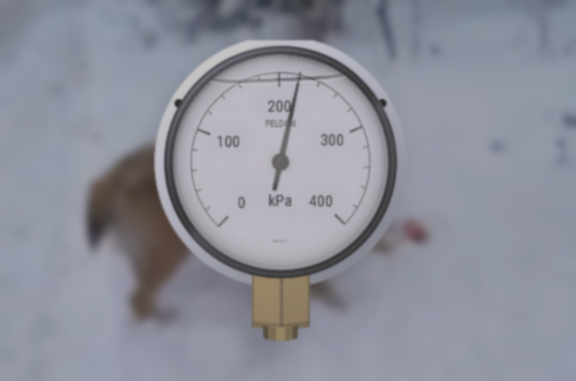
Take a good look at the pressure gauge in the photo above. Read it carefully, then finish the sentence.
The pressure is 220 kPa
